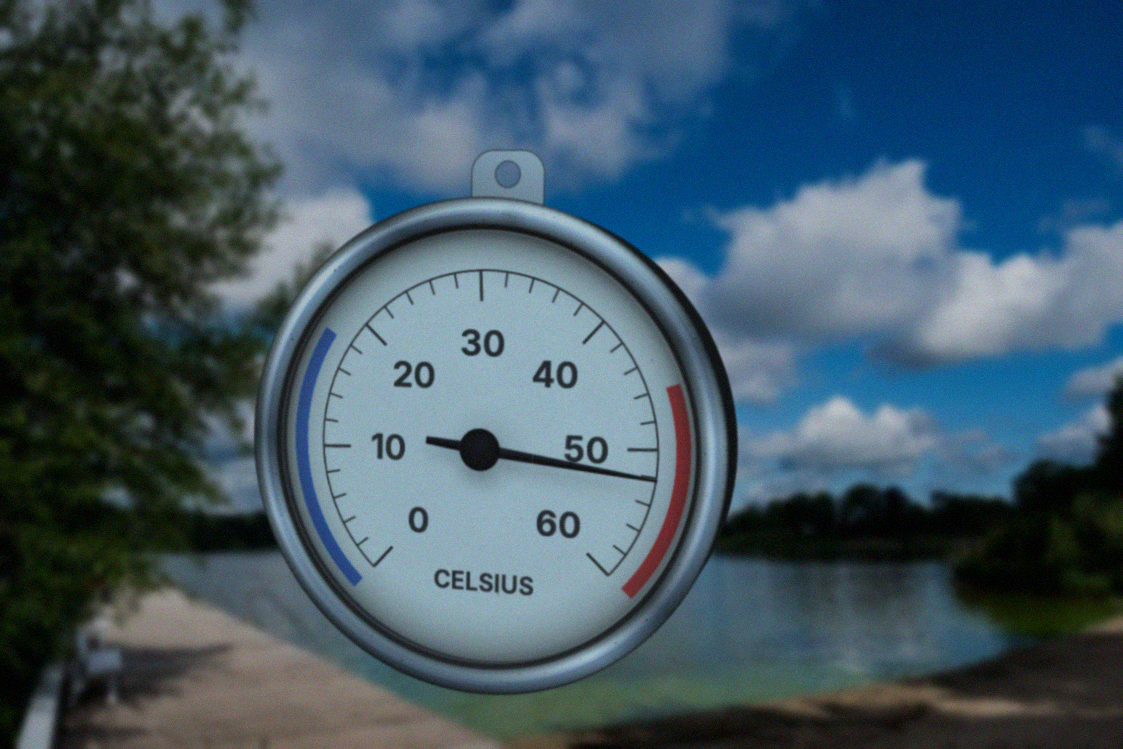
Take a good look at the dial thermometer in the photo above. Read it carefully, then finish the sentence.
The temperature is 52 °C
